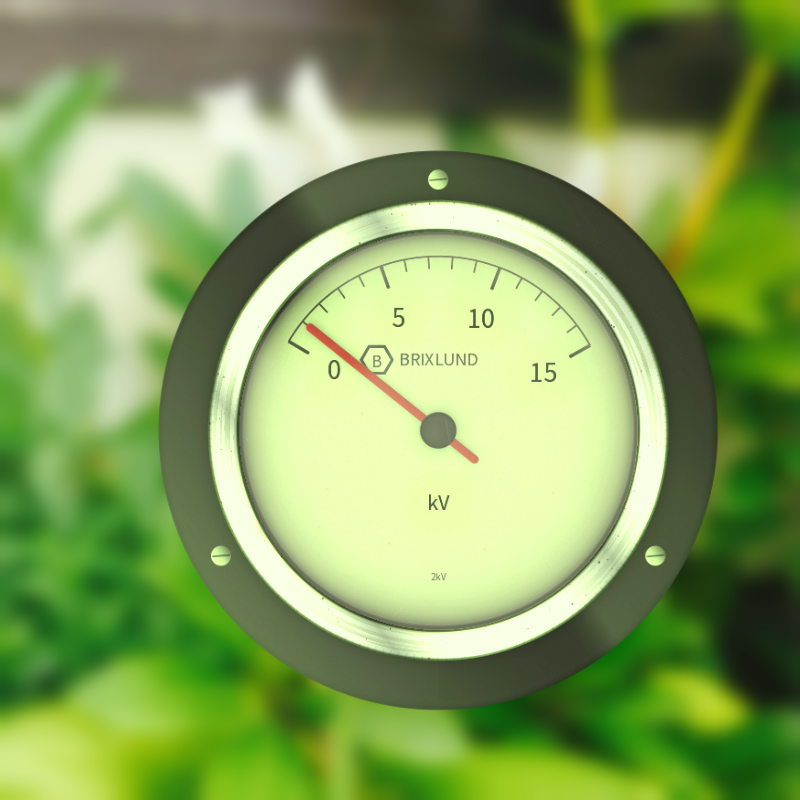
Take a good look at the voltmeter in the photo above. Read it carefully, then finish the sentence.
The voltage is 1 kV
